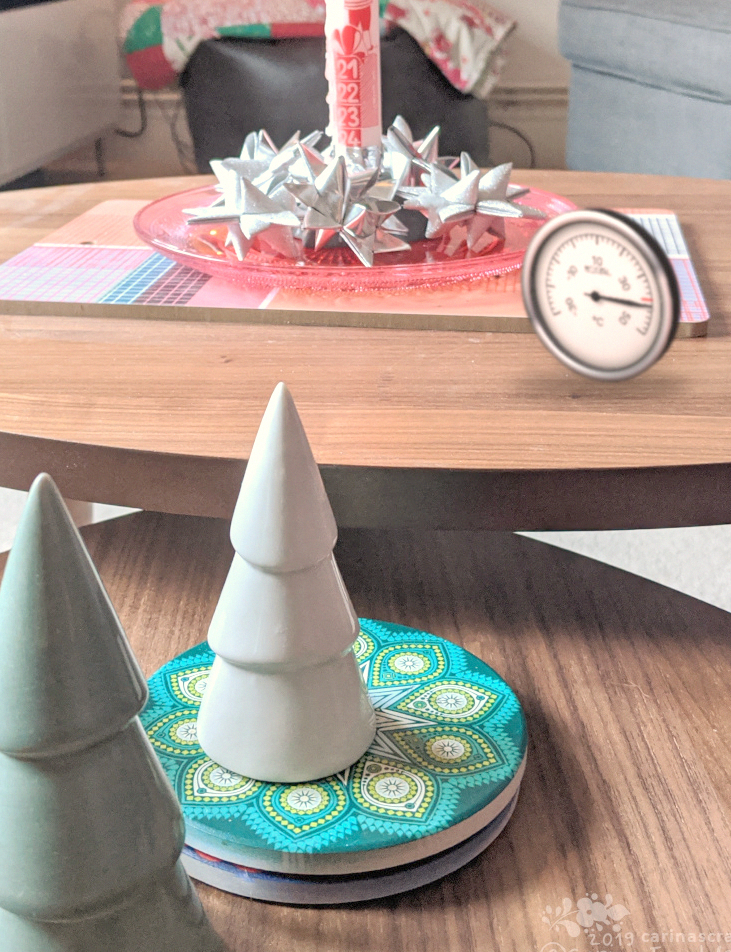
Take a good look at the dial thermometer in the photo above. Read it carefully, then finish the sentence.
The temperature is 40 °C
